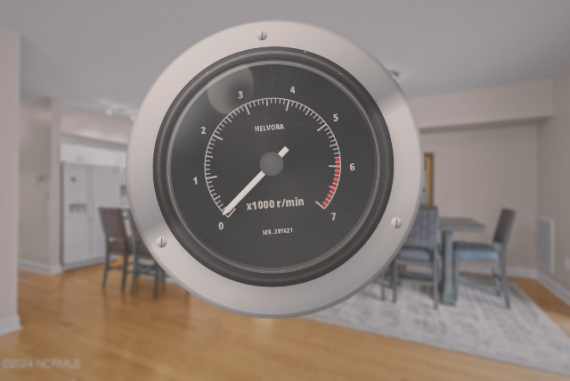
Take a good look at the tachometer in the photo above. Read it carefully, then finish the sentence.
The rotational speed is 100 rpm
